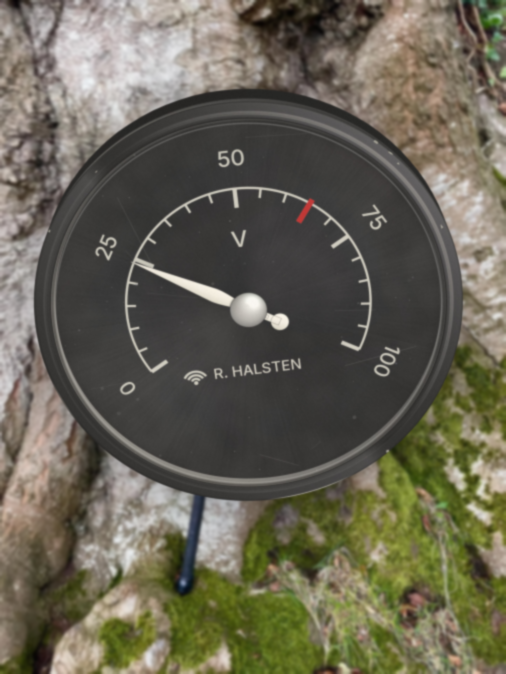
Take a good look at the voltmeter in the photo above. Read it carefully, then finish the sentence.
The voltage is 25 V
